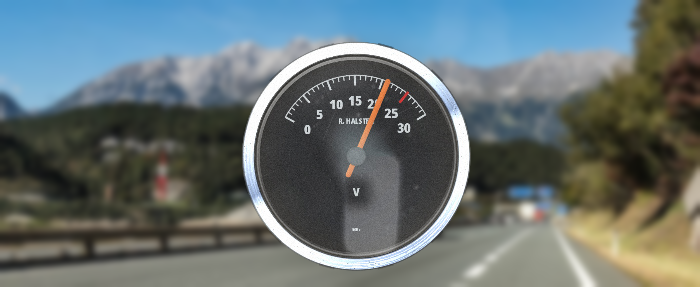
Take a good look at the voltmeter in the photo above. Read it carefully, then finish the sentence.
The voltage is 21 V
